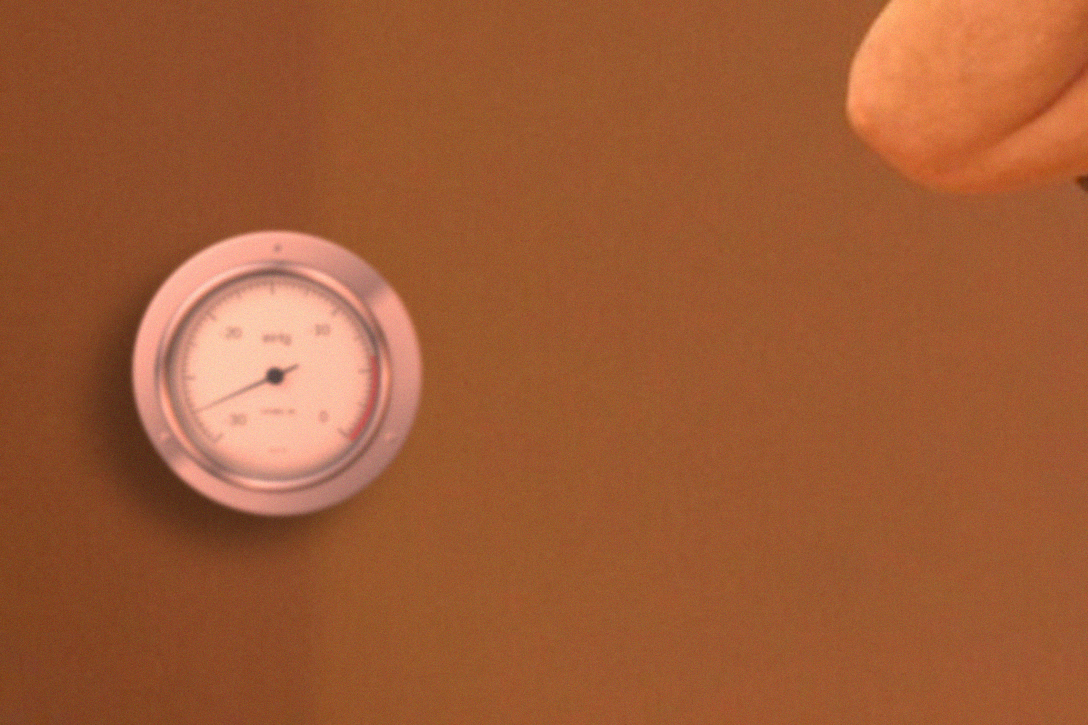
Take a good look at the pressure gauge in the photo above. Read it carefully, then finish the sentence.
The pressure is -27.5 inHg
